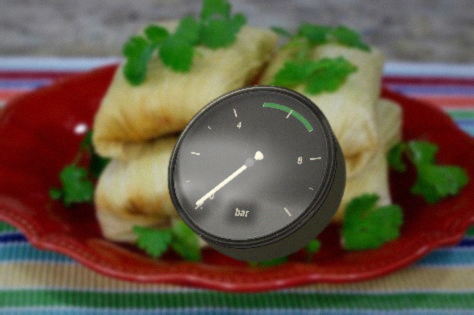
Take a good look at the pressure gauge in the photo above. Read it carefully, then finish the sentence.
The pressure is 0 bar
